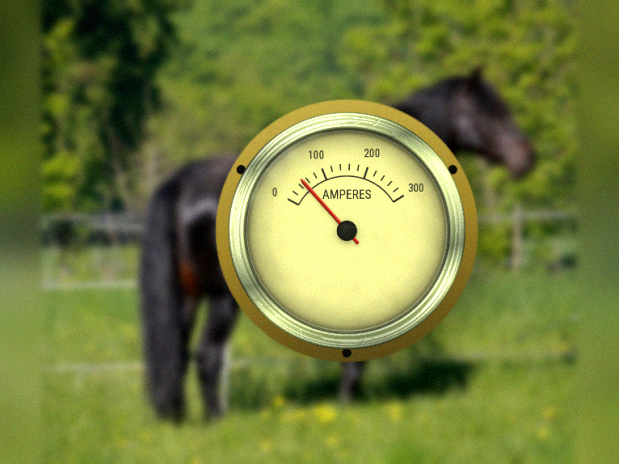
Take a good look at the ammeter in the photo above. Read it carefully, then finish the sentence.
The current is 50 A
